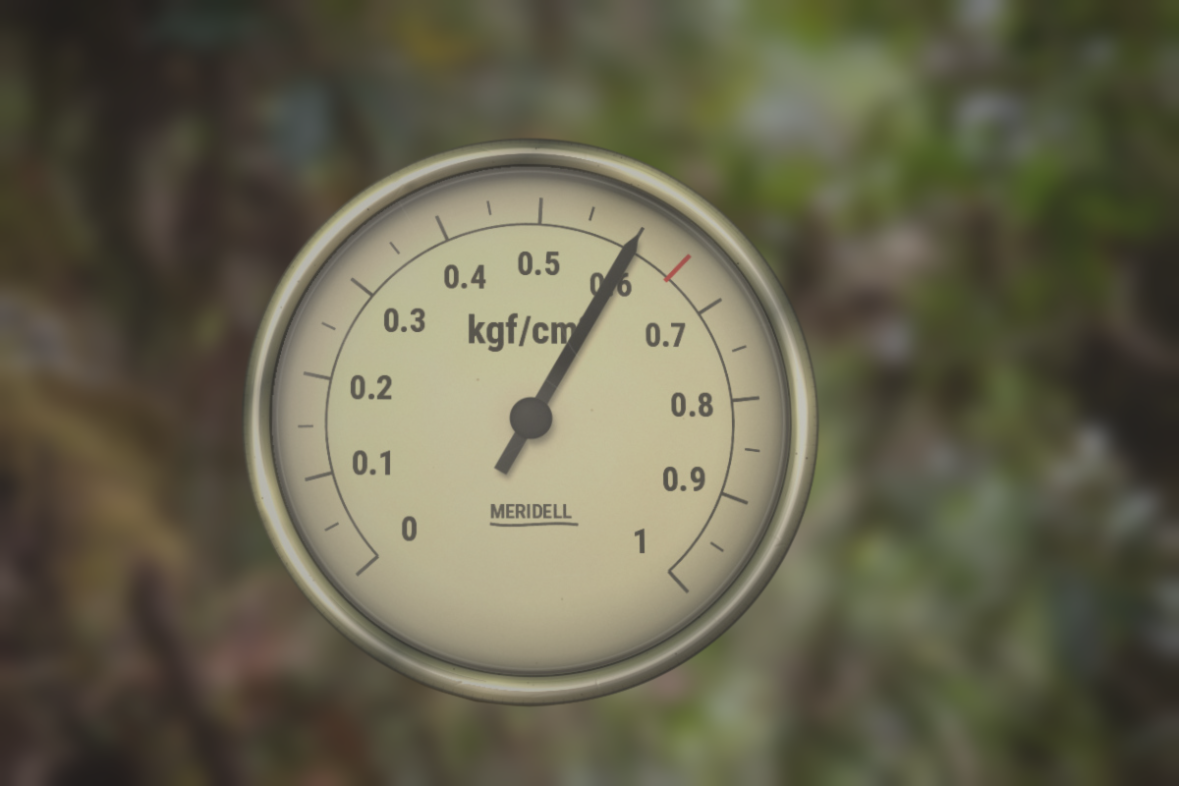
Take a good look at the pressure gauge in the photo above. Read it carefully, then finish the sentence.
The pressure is 0.6 kg/cm²
